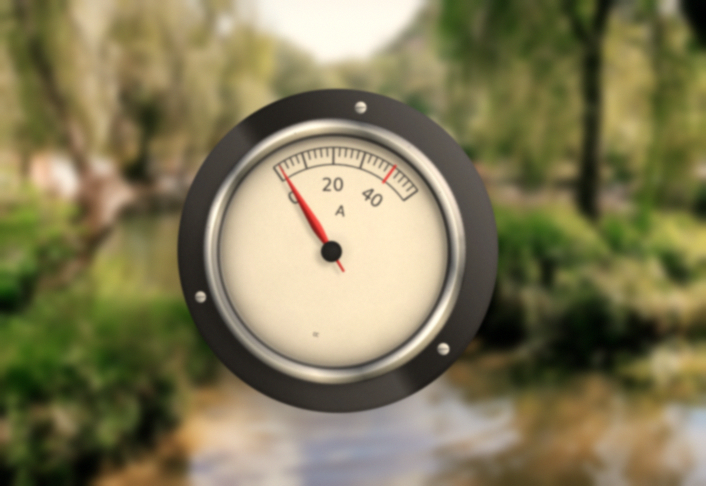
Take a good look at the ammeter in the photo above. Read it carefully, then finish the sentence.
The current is 2 A
